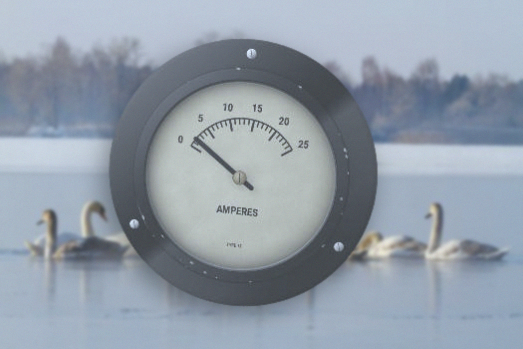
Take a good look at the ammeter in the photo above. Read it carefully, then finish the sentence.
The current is 2 A
